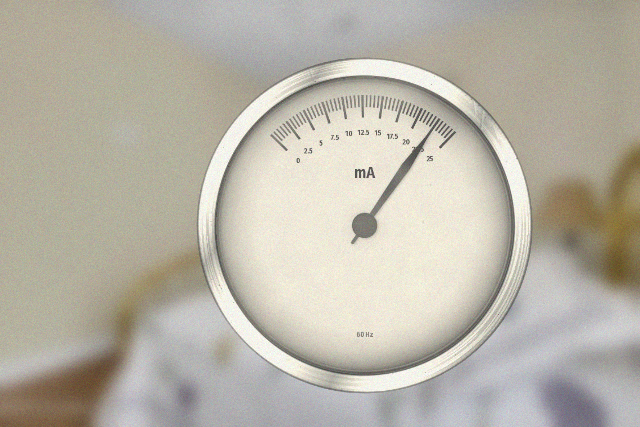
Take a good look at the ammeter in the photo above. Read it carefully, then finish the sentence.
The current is 22.5 mA
